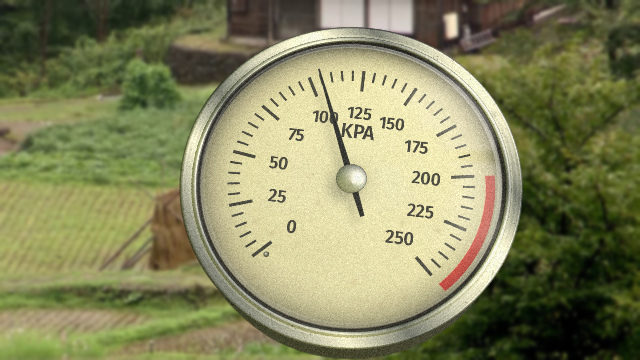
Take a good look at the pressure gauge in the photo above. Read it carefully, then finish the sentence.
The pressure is 105 kPa
